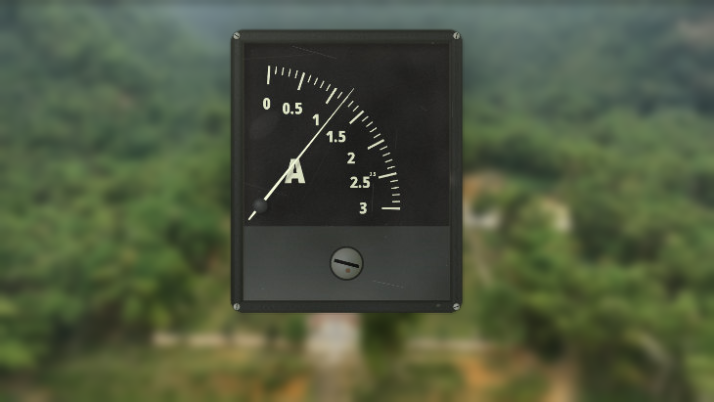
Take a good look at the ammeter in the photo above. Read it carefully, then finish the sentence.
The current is 1.2 A
